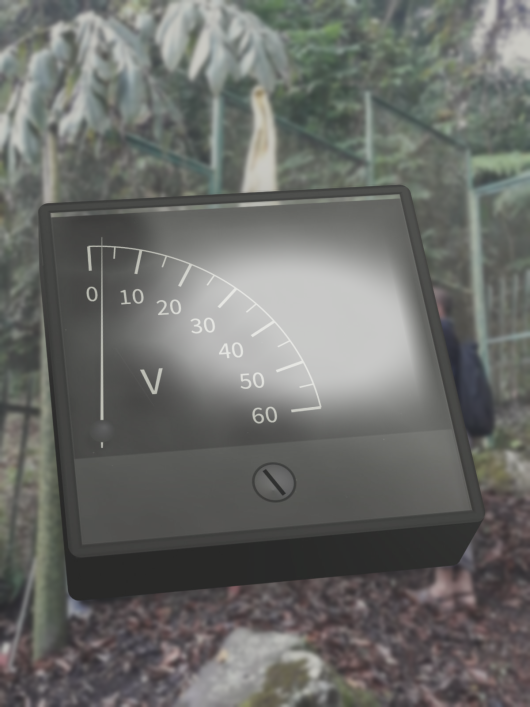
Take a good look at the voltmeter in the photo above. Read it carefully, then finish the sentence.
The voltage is 2.5 V
